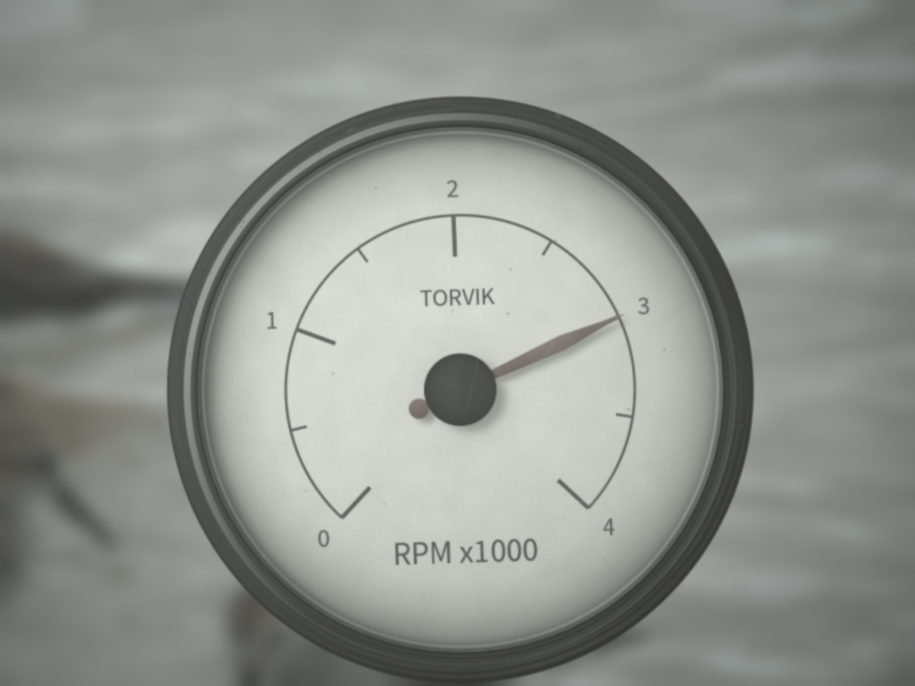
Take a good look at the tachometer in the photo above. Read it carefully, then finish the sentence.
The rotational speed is 3000 rpm
